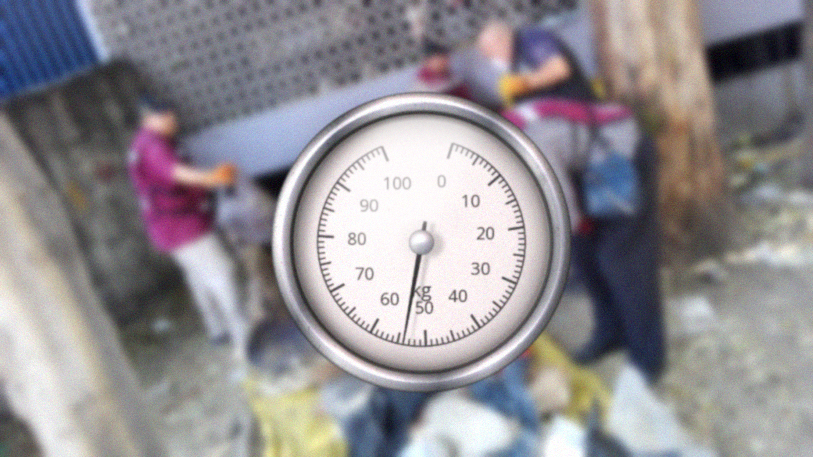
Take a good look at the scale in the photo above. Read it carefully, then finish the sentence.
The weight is 54 kg
